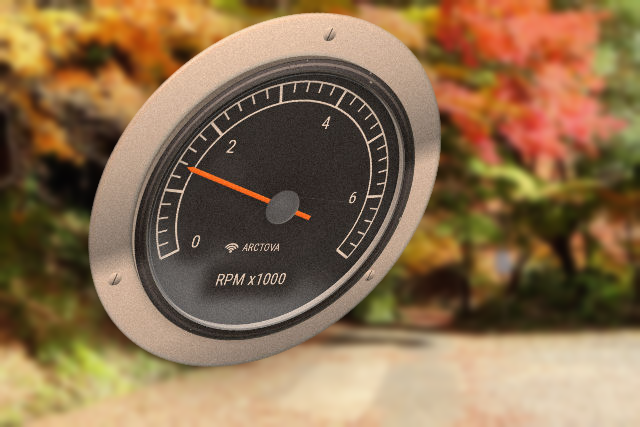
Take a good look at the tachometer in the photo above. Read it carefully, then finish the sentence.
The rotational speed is 1400 rpm
